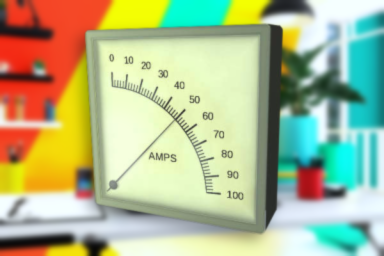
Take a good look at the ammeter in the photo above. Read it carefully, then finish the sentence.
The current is 50 A
